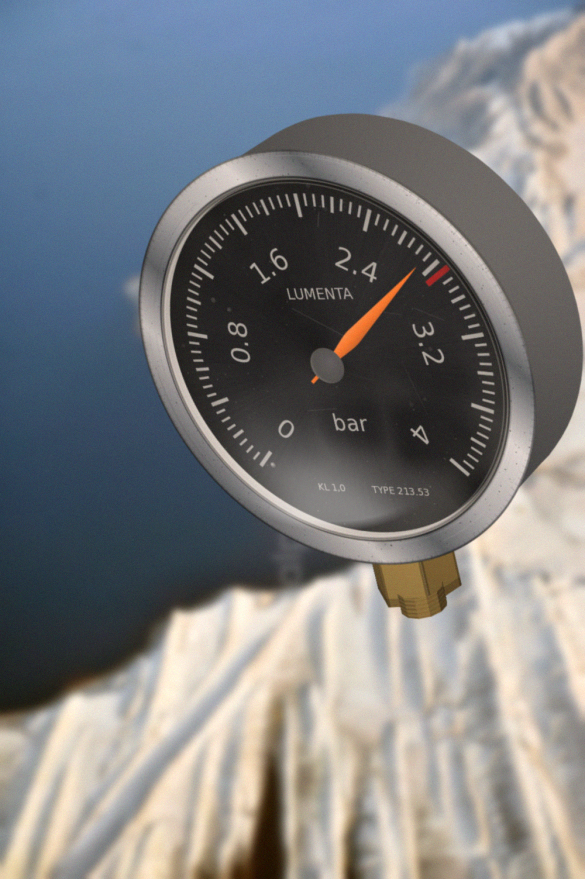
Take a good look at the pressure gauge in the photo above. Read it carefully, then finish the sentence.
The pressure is 2.75 bar
